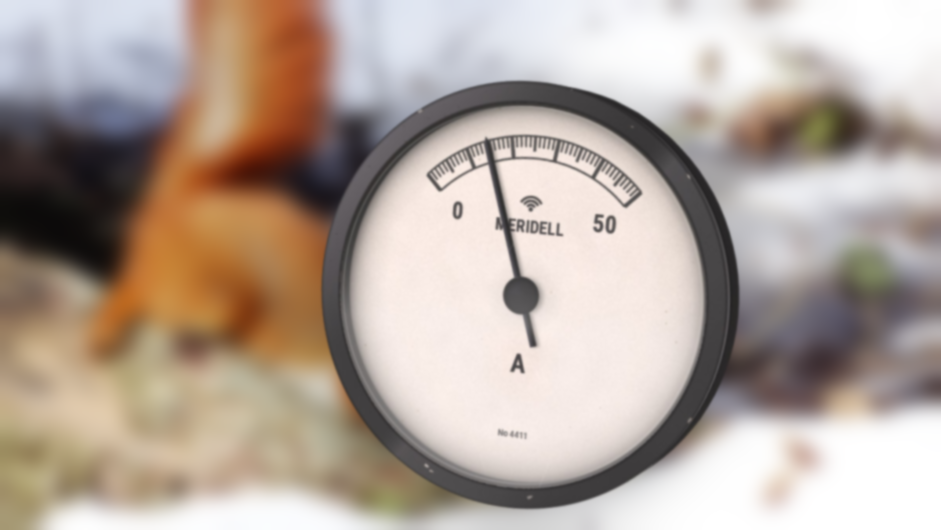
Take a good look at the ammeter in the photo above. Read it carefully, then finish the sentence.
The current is 15 A
